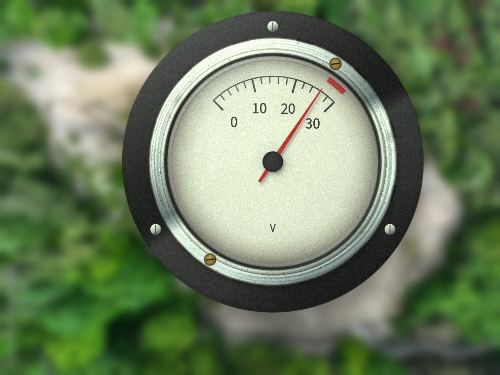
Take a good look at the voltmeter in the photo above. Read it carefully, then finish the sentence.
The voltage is 26 V
